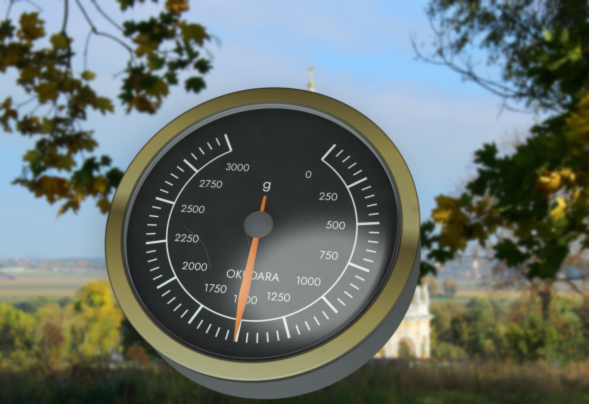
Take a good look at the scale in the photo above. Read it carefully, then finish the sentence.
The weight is 1500 g
